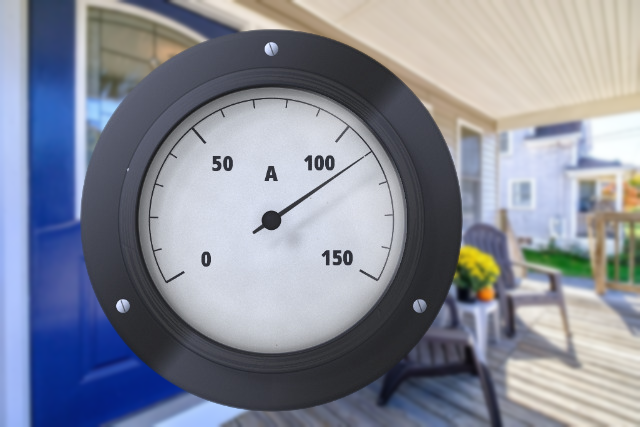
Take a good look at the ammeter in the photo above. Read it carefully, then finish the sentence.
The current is 110 A
